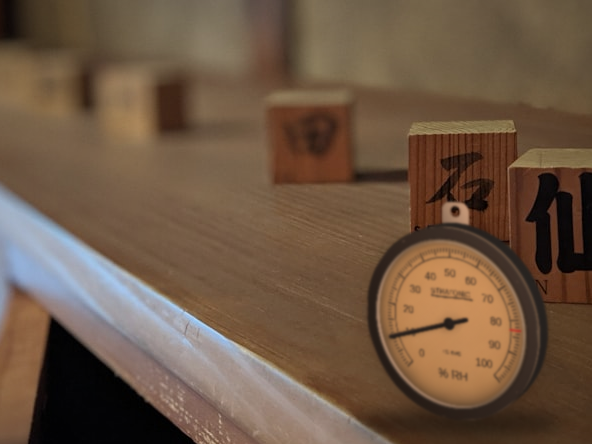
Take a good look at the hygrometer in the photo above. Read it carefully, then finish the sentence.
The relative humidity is 10 %
